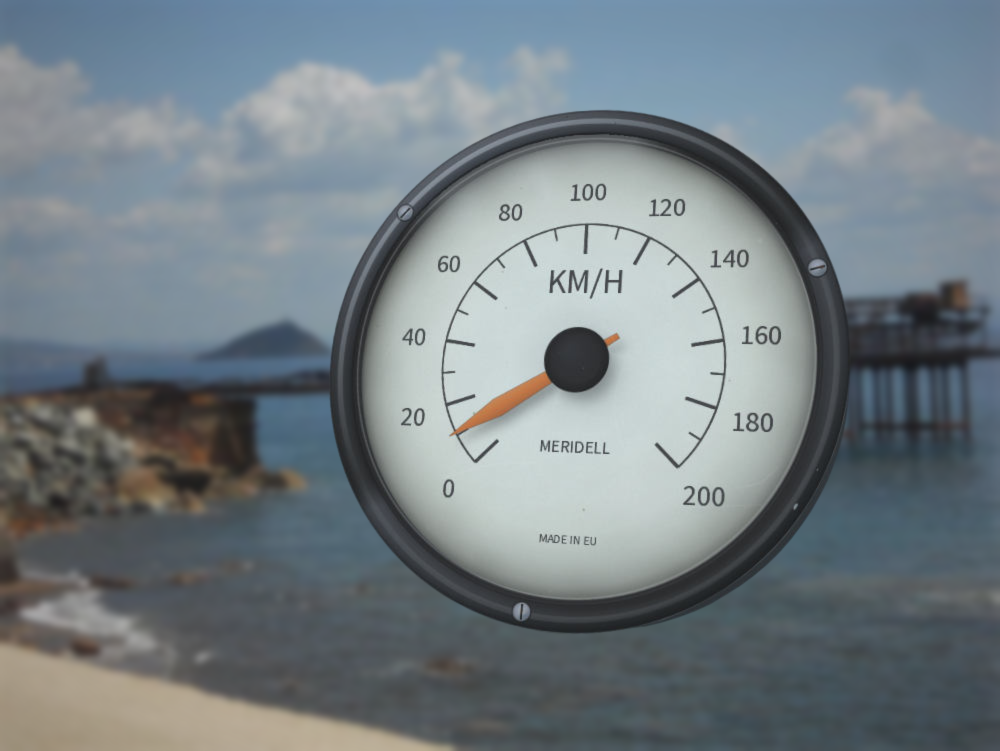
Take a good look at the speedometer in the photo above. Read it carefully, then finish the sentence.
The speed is 10 km/h
